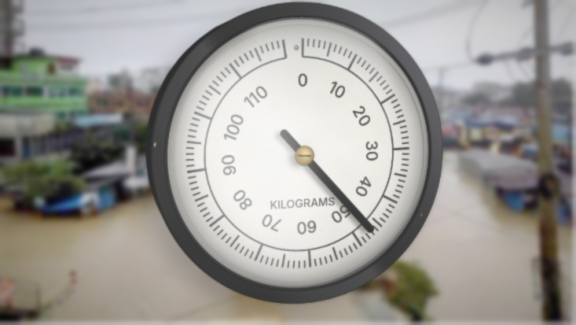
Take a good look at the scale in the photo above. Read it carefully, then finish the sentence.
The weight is 47 kg
